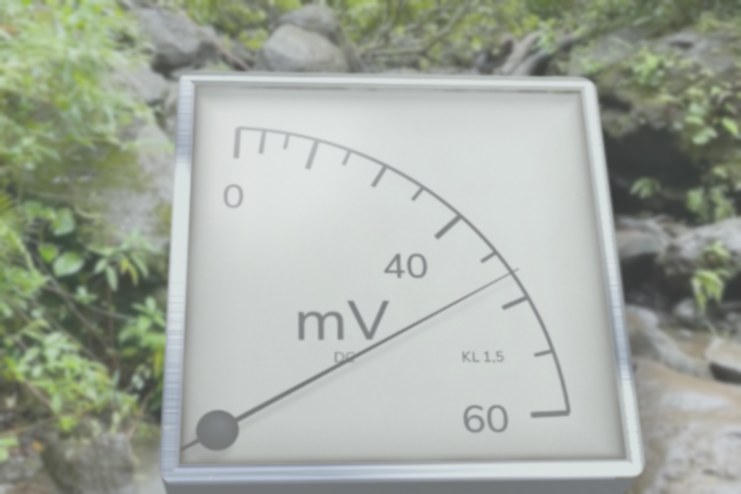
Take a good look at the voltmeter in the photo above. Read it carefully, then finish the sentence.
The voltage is 47.5 mV
